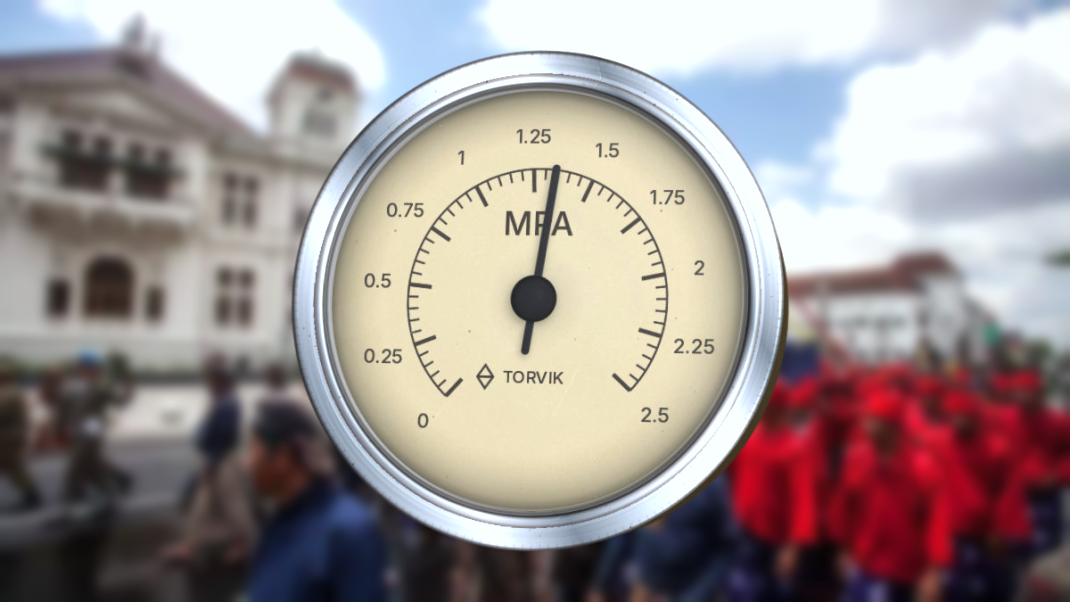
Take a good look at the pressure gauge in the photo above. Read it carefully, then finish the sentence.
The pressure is 1.35 MPa
